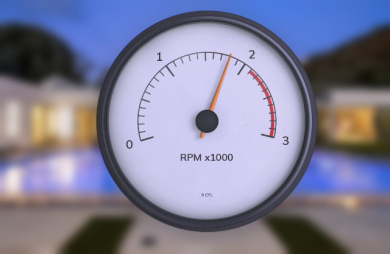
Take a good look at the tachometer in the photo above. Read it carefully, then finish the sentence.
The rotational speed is 1800 rpm
